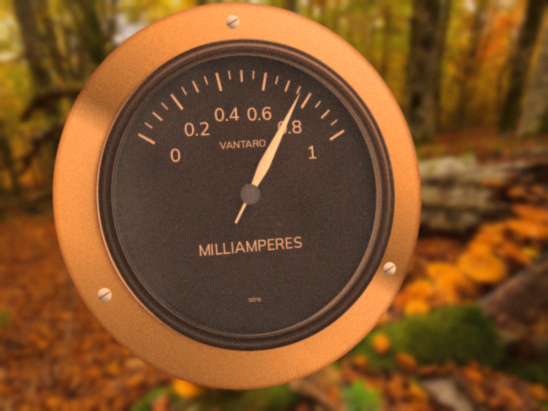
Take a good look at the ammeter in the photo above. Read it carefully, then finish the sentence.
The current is 0.75 mA
